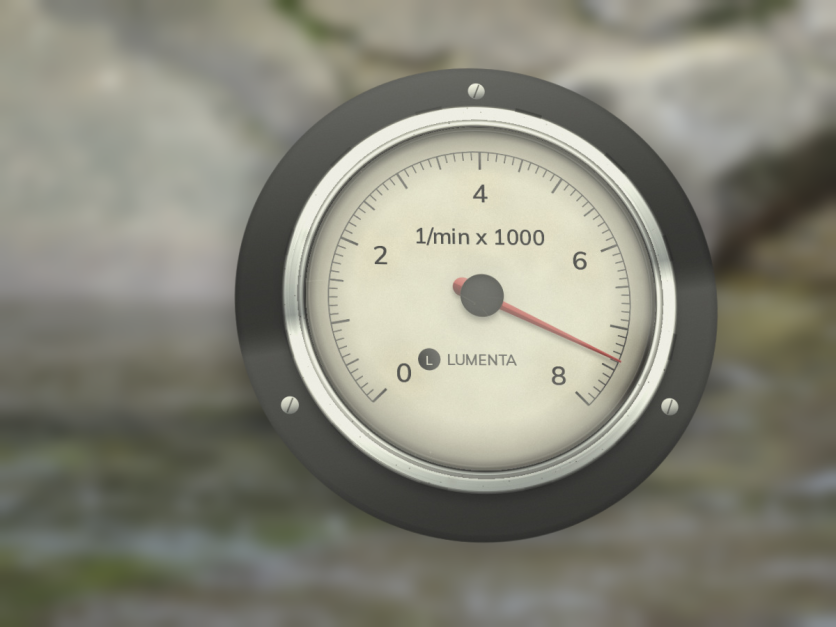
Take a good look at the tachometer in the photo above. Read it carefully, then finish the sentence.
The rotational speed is 7400 rpm
